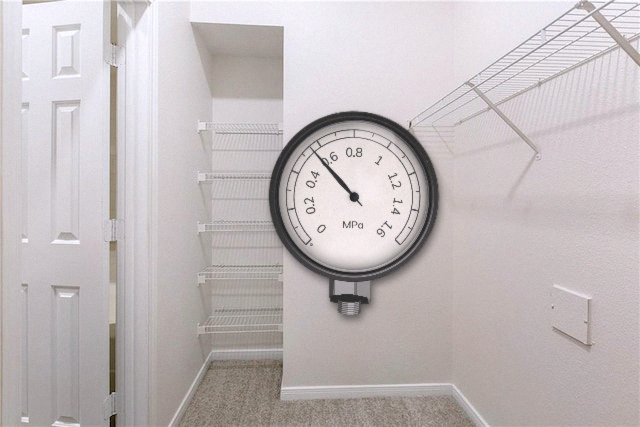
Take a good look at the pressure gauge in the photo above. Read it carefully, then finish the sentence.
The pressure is 0.55 MPa
